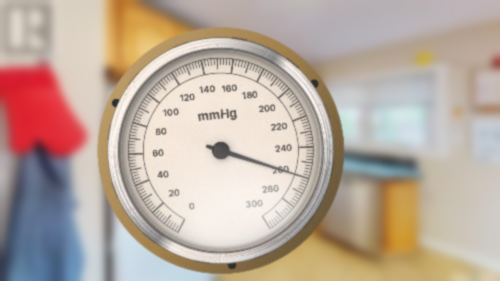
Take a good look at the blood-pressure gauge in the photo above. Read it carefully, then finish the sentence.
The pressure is 260 mmHg
